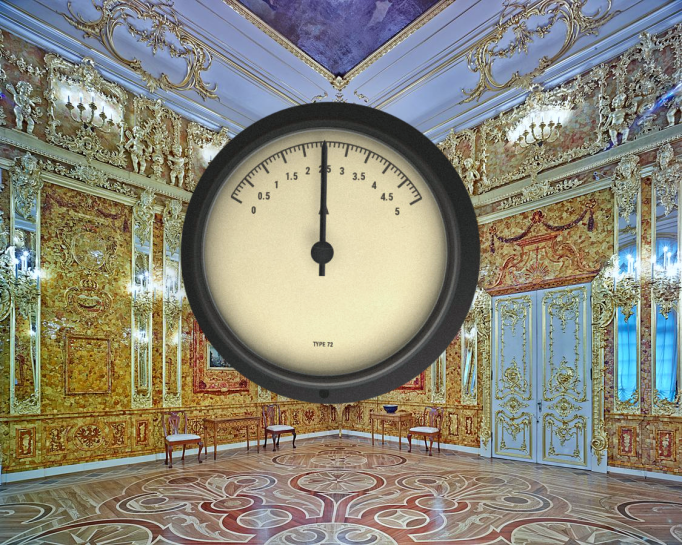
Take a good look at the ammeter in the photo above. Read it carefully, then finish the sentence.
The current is 2.5 A
